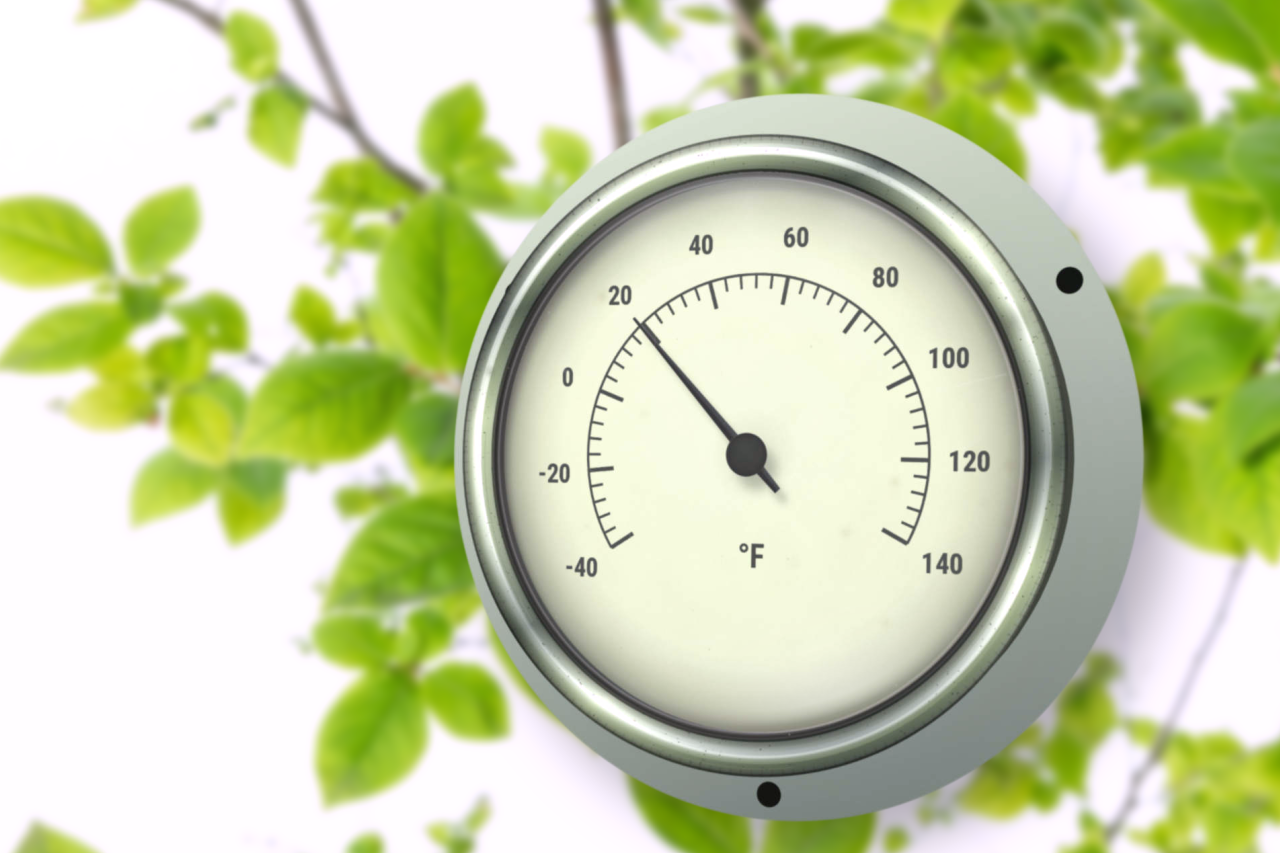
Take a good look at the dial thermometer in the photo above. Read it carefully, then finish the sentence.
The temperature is 20 °F
